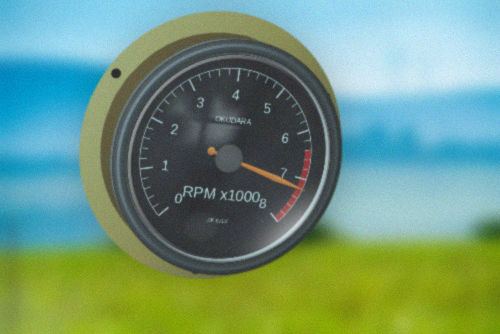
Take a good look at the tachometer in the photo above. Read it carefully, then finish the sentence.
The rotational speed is 7200 rpm
